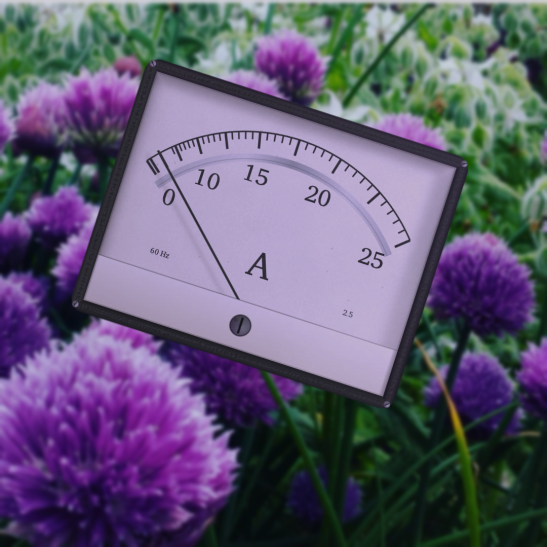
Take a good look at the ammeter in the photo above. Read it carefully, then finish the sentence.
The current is 5 A
